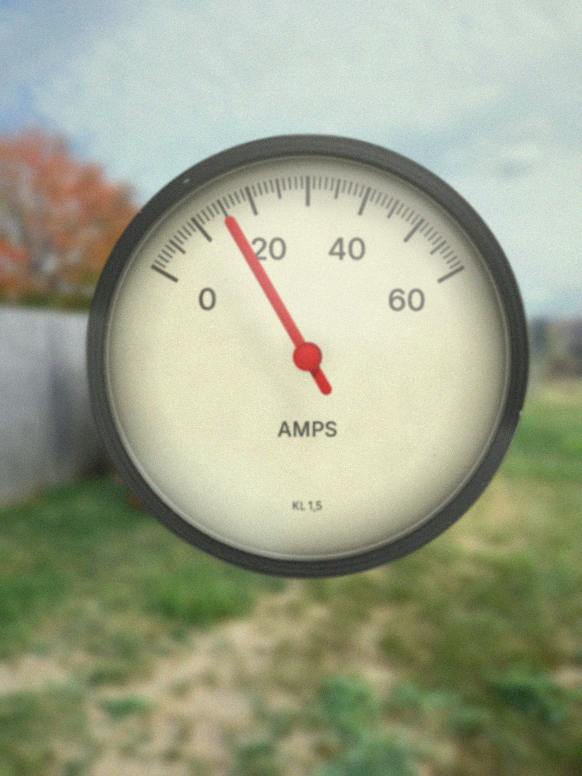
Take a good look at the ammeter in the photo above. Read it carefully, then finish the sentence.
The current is 15 A
